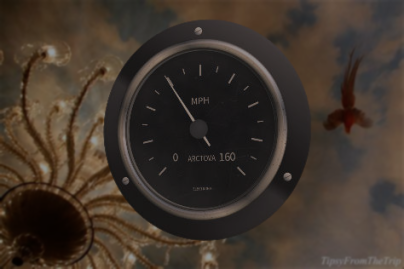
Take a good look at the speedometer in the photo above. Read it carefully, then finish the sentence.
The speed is 60 mph
